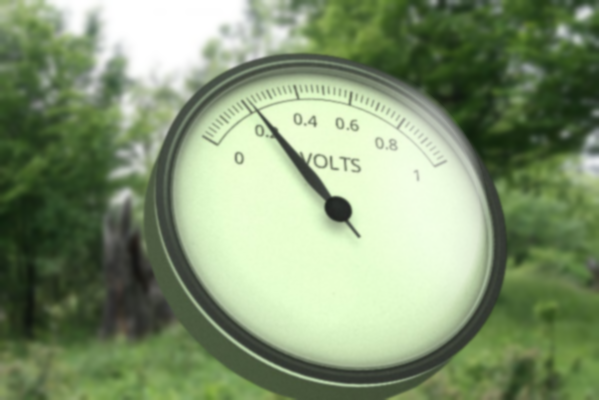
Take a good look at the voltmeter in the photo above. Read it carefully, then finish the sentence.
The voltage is 0.2 V
